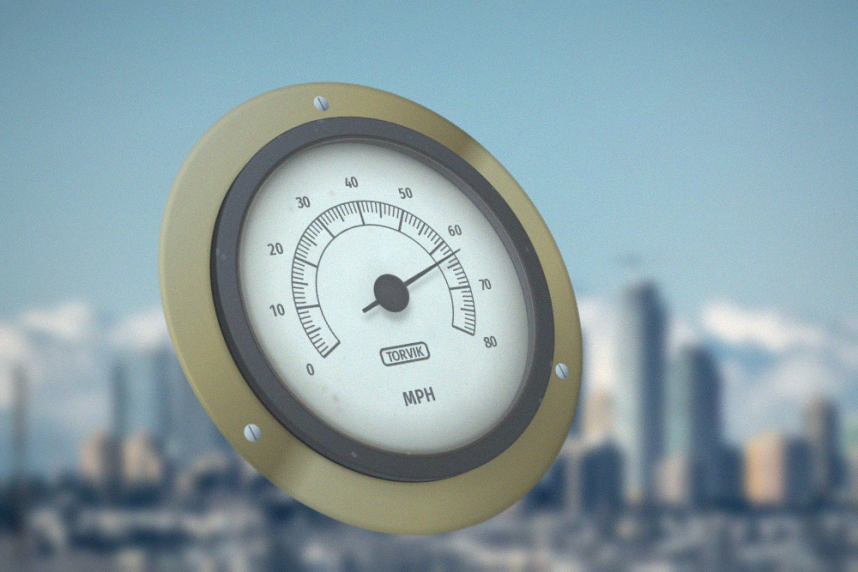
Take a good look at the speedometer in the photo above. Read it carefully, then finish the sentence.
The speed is 63 mph
